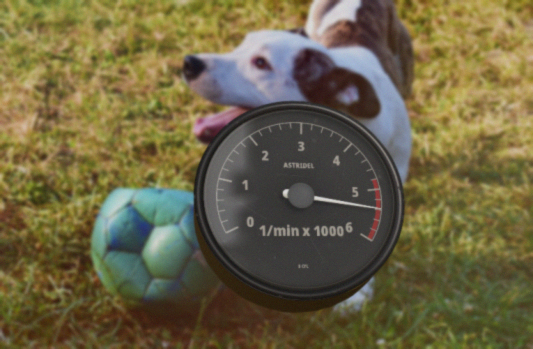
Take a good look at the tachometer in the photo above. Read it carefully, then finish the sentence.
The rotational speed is 5400 rpm
